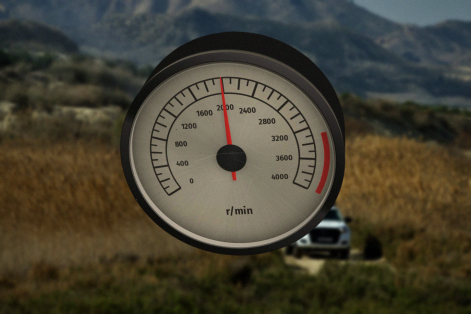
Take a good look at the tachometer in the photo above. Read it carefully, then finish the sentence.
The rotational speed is 2000 rpm
